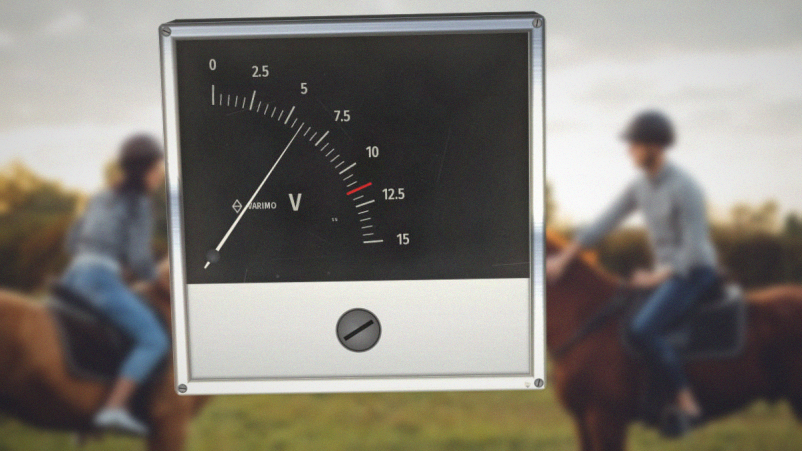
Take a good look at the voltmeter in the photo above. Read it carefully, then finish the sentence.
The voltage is 6 V
